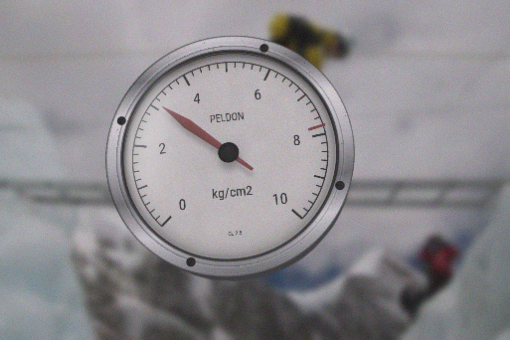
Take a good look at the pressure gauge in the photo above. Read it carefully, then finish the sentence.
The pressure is 3.1 kg/cm²
